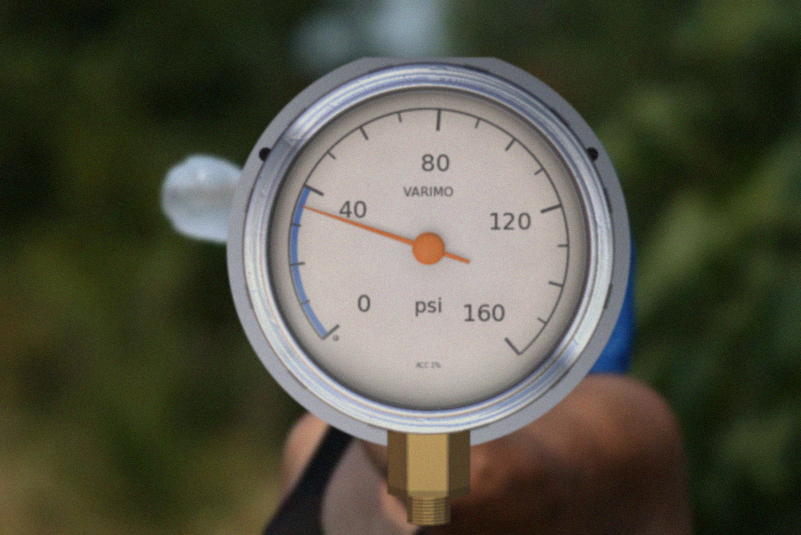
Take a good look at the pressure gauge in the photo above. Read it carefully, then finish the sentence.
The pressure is 35 psi
